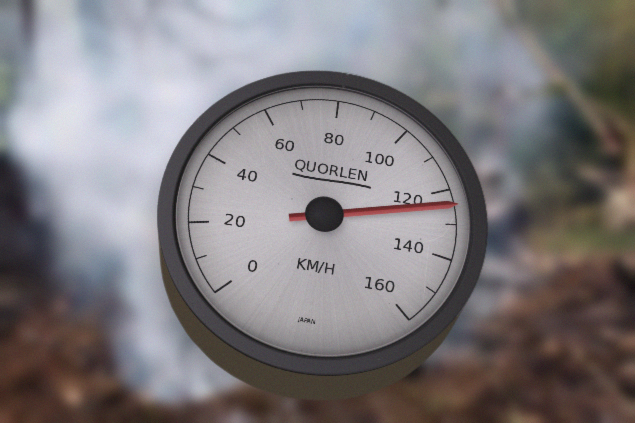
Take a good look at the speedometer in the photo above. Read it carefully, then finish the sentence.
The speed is 125 km/h
